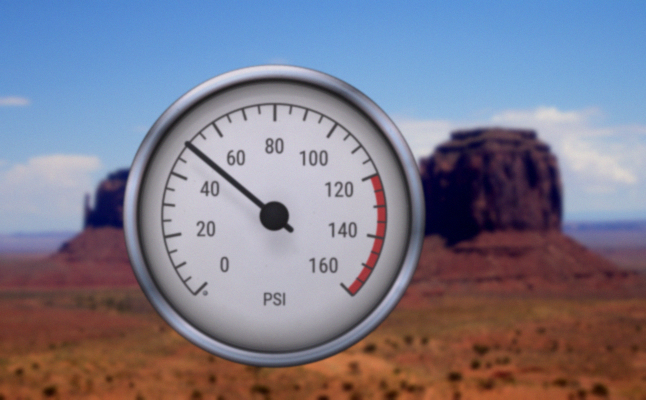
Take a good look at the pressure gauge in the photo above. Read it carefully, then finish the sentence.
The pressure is 50 psi
